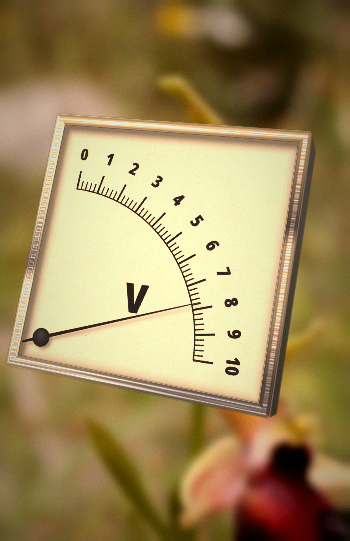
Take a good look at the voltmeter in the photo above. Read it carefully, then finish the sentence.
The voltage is 7.8 V
